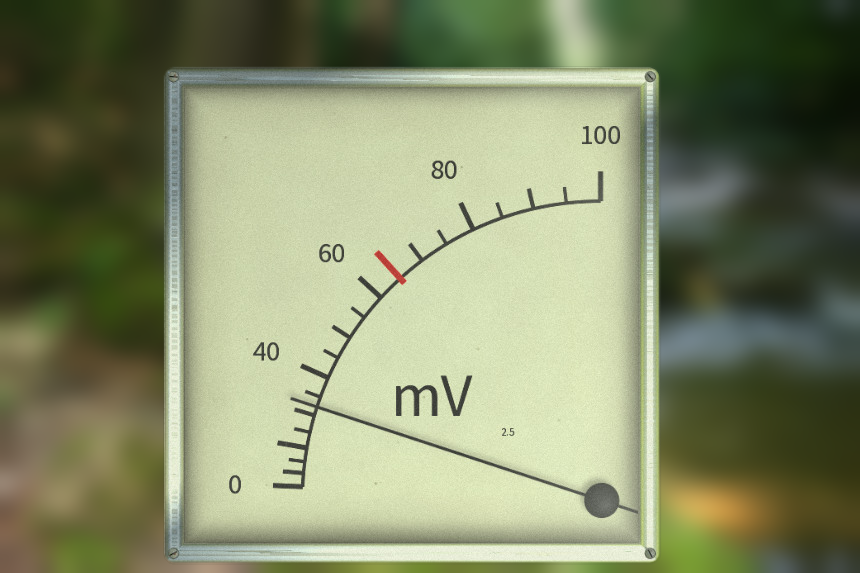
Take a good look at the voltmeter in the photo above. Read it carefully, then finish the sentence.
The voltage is 32.5 mV
